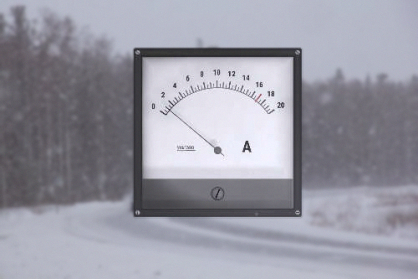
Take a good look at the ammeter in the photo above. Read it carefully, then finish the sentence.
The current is 1 A
